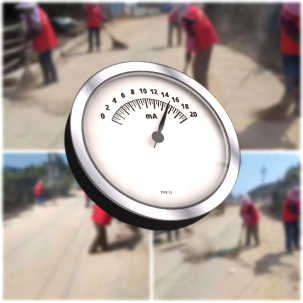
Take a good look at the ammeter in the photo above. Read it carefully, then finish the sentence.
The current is 15 mA
